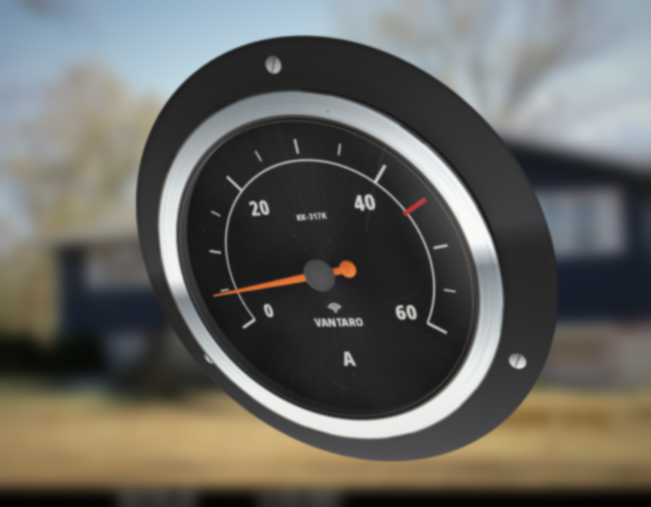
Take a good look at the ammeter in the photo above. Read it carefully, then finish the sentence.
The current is 5 A
